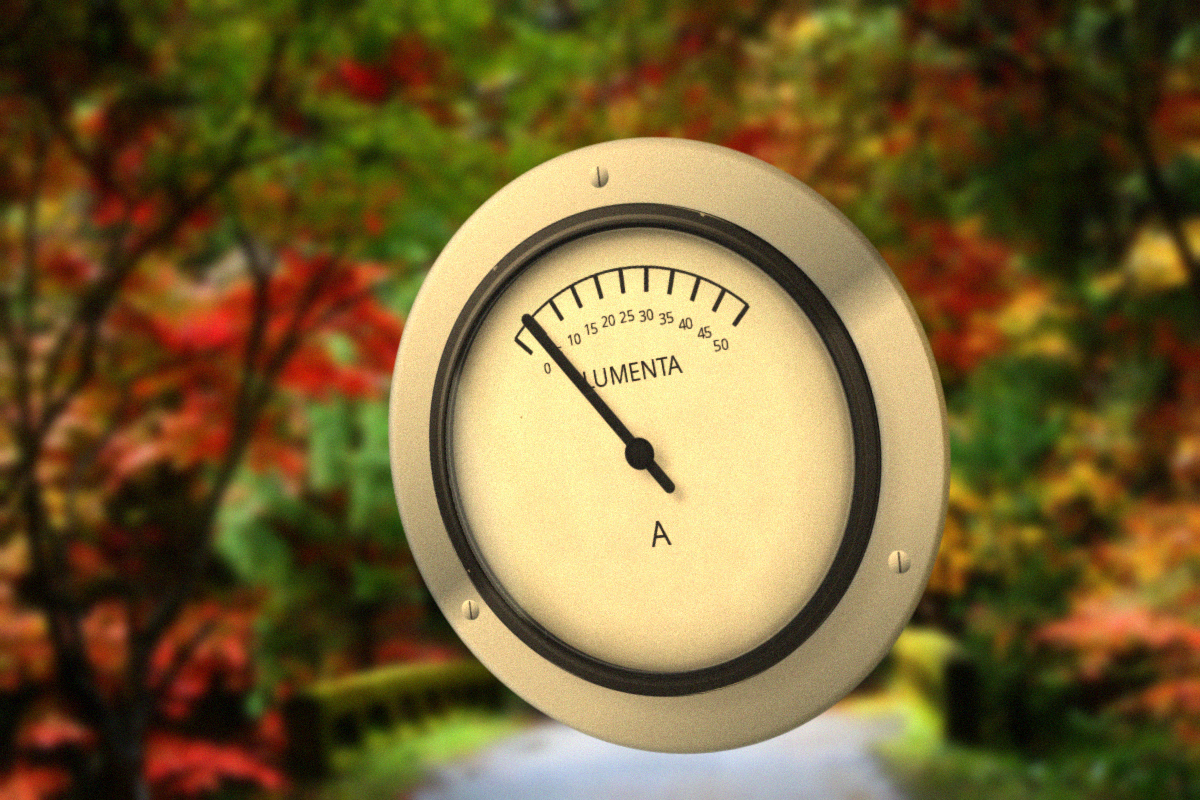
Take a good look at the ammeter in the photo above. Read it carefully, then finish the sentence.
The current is 5 A
